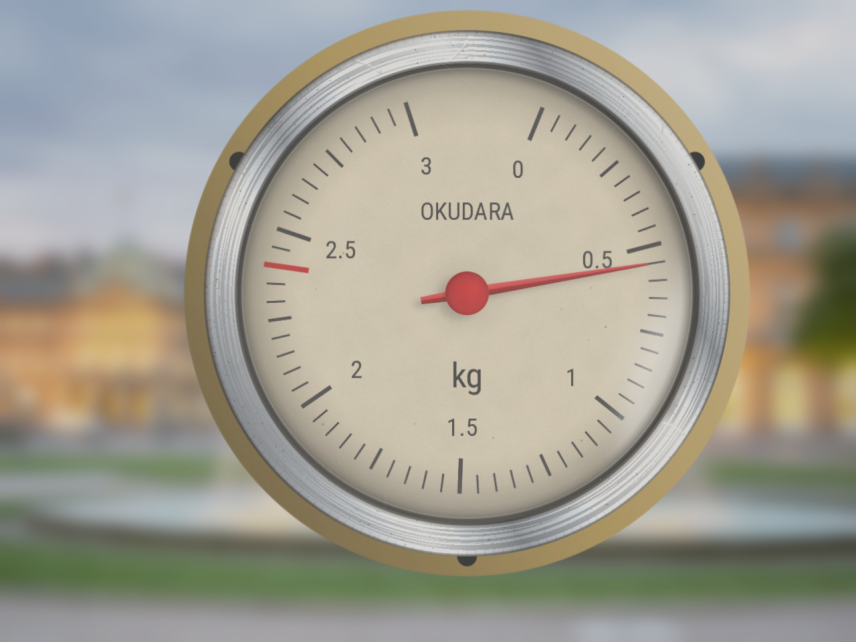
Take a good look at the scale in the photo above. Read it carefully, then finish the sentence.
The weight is 0.55 kg
